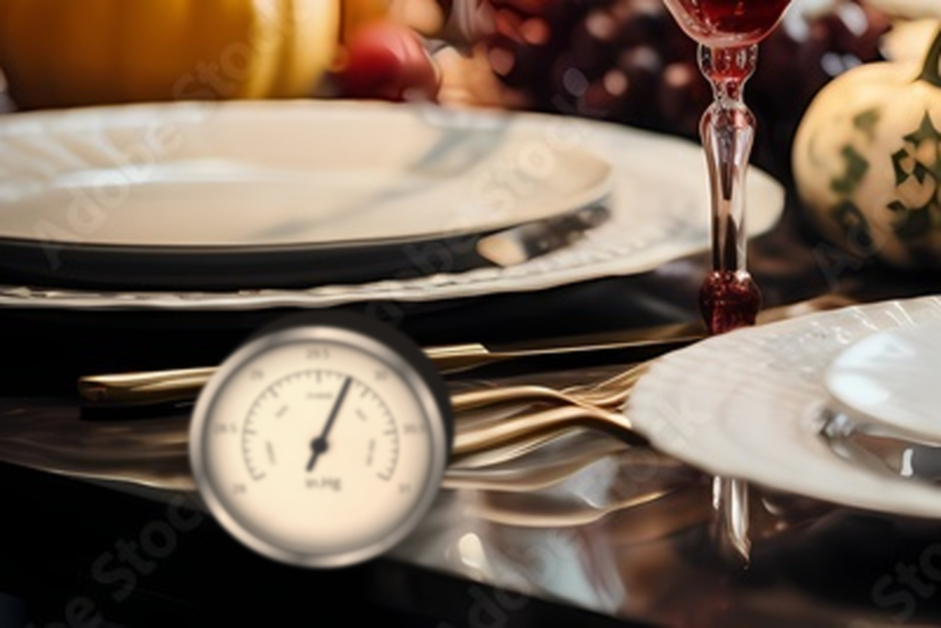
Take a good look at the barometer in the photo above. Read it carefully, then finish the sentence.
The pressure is 29.8 inHg
